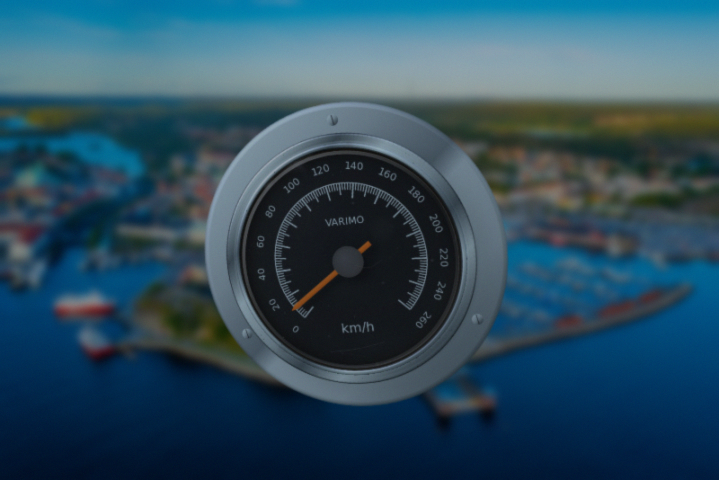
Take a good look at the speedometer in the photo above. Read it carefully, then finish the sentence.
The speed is 10 km/h
